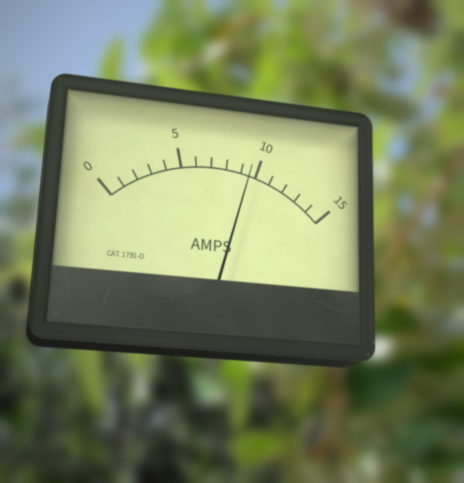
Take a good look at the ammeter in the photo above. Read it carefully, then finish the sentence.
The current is 9.5 A
